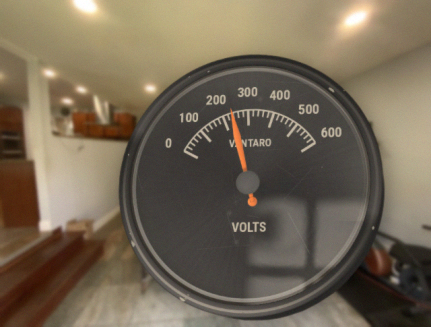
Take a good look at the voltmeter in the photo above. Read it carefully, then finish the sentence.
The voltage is 240 V
